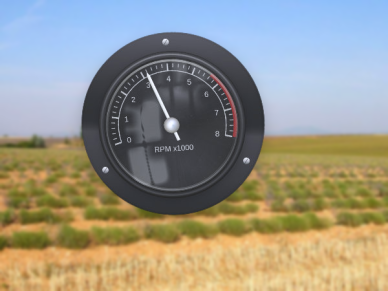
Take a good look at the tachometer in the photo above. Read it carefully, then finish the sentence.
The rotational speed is 3200 rpm
